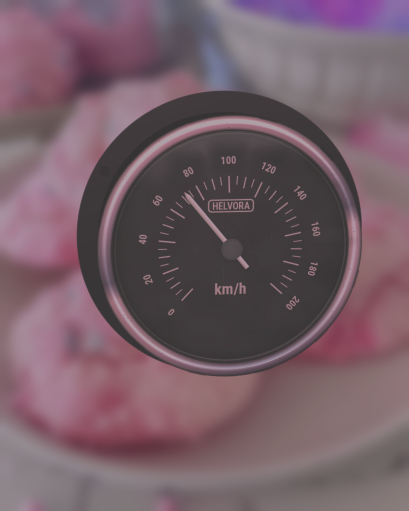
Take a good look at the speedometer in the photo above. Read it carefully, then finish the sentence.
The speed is 72.5 km/h
